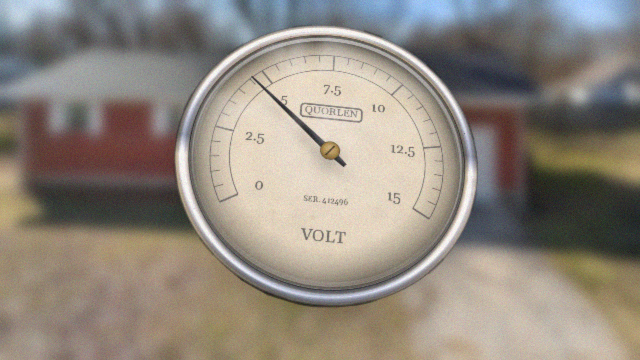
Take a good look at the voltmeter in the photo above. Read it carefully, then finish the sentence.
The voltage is 4.5 V
